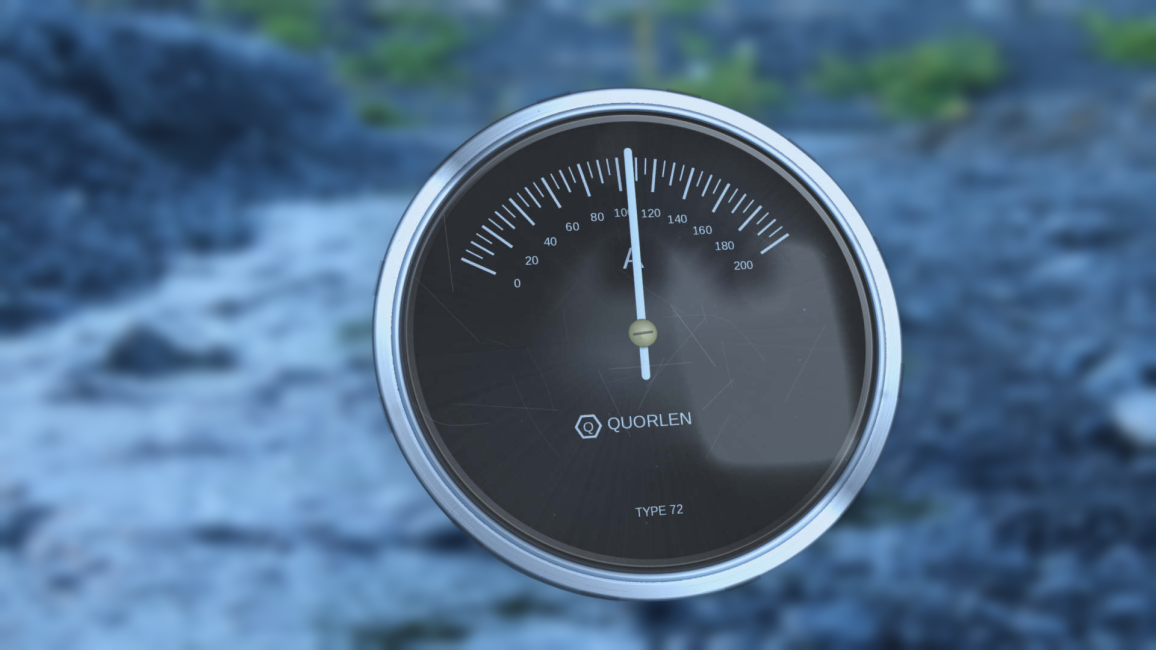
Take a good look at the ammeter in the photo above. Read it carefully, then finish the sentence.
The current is 105 A
